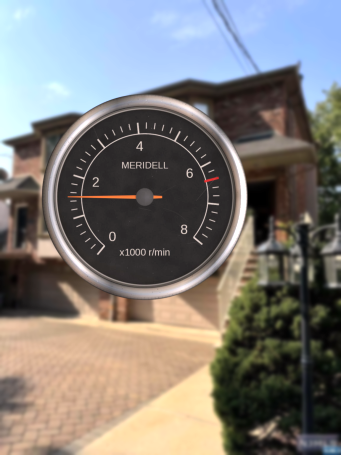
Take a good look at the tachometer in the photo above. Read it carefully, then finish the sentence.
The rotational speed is 1500 rpm
